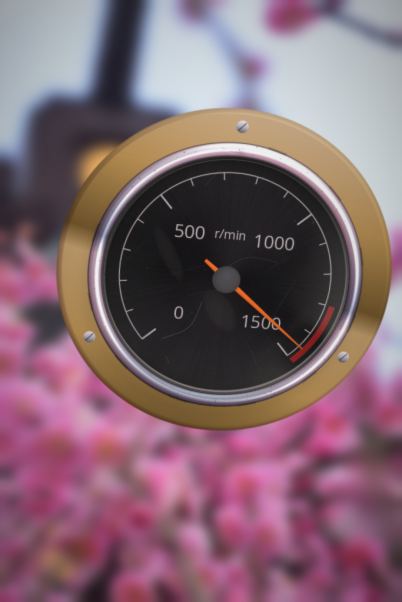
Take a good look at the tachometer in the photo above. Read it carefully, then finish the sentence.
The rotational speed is 1450 rpm
